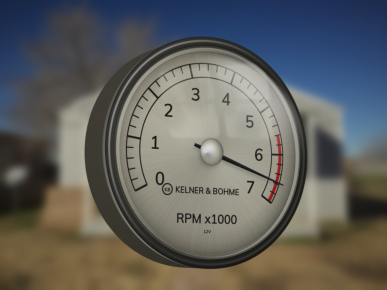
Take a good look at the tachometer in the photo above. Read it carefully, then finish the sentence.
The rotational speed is 6600 rpm
